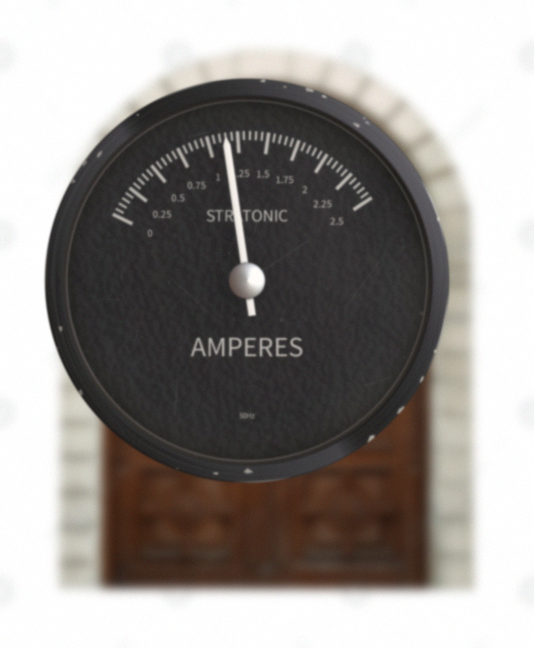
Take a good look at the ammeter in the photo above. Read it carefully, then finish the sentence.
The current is 1.15 A
